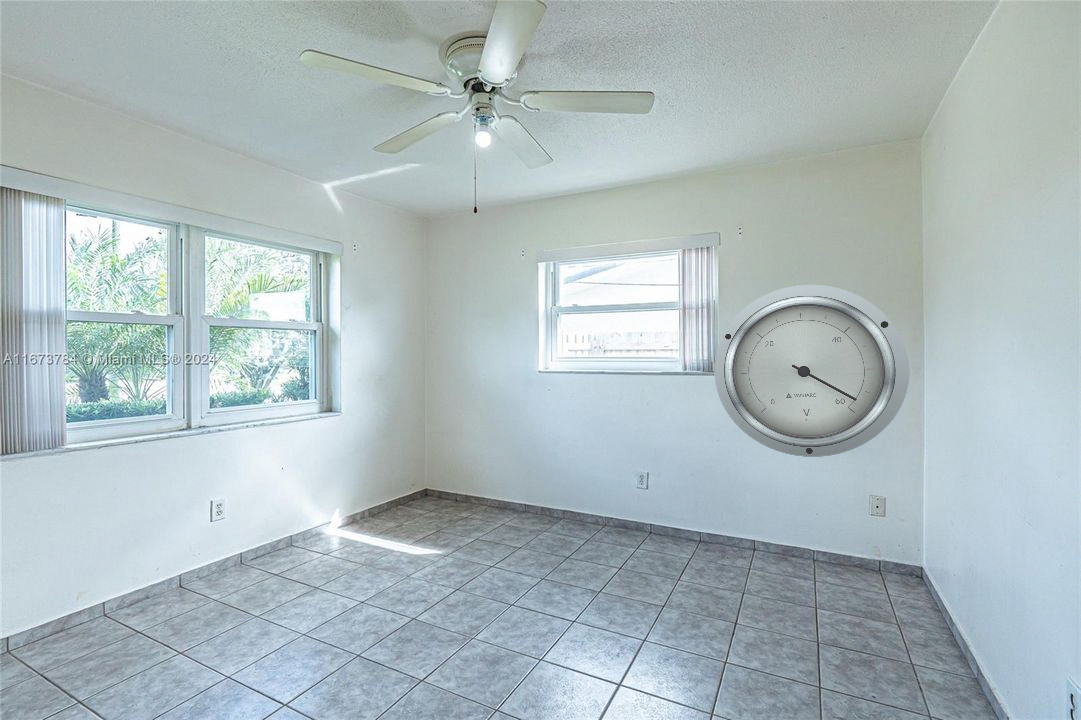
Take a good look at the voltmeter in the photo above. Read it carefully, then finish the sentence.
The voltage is 57.5 V
